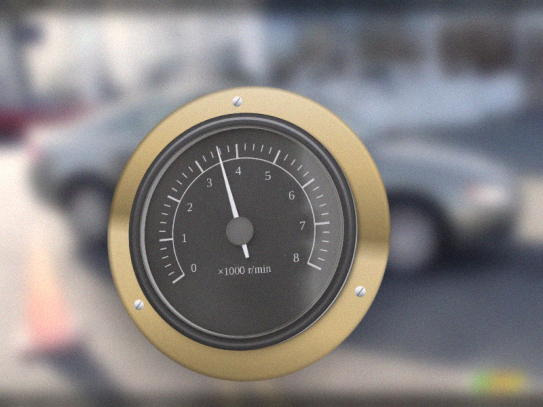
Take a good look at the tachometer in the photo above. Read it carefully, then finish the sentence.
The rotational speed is 3600 rpm
